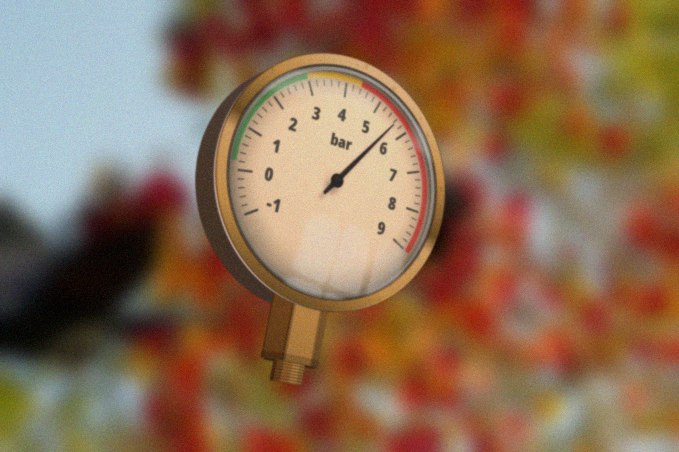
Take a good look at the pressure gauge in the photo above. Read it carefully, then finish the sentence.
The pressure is 5.6 bar
